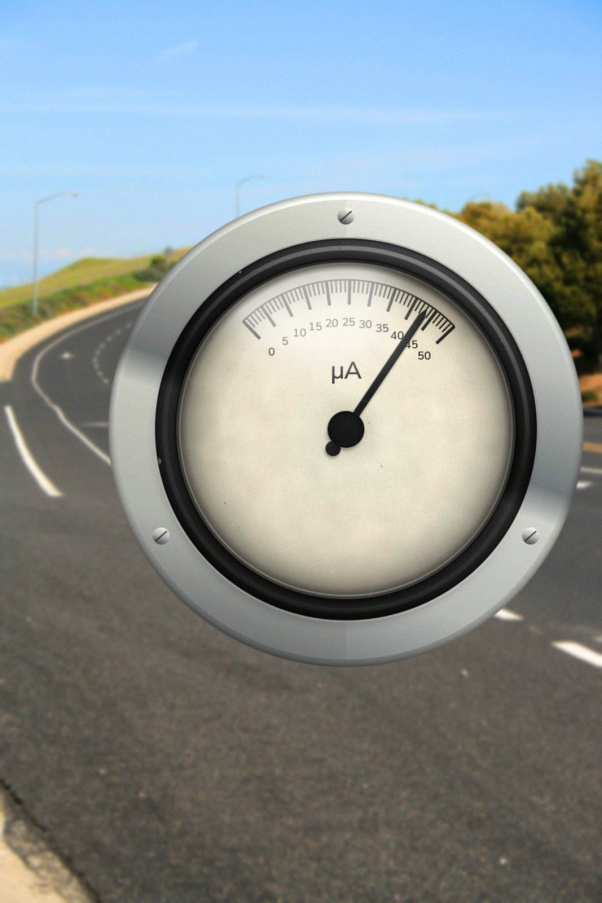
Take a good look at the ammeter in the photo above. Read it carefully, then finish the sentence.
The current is 43 µA
